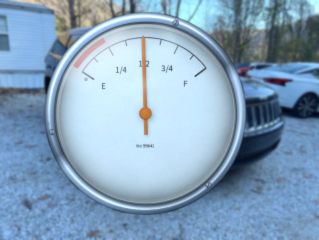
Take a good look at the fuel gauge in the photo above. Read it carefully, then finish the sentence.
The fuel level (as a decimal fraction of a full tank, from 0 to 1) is 0.5
